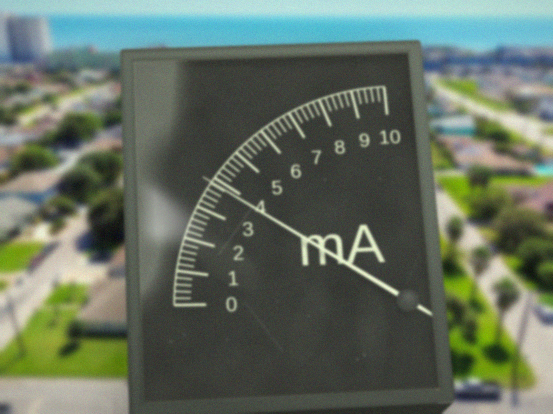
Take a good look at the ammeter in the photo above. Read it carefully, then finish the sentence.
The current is 3.8 mA
